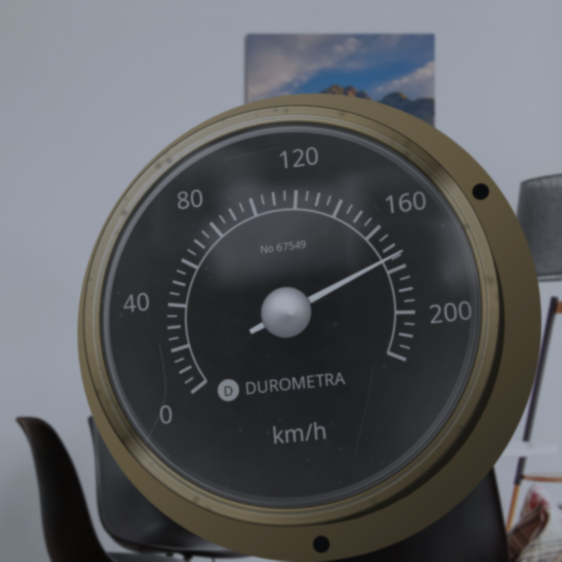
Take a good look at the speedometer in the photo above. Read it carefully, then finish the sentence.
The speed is 175 km/h
